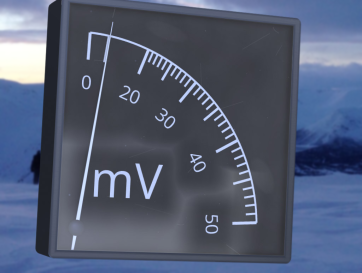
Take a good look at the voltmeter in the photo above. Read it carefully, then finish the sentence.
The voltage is 10 mV
